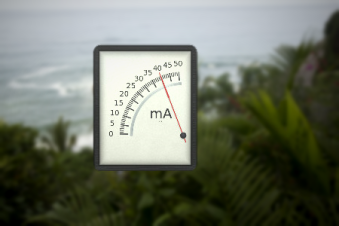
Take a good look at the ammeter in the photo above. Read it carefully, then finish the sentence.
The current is 40 mA
